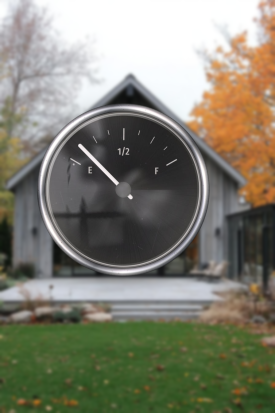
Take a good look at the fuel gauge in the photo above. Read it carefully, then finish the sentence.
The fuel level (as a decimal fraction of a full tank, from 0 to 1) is 0.125
